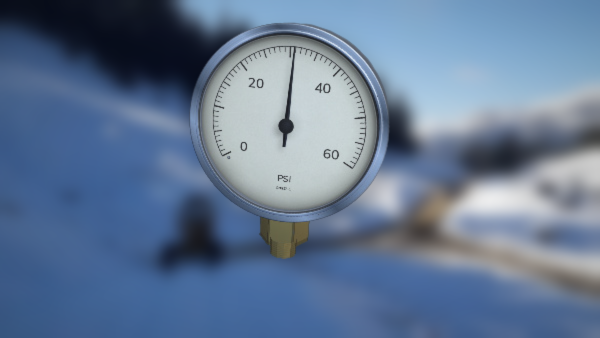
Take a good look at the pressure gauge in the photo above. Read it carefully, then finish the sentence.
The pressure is 31 psi
